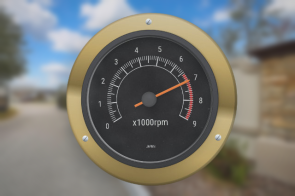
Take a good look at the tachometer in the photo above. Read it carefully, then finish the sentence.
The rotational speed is 7000 rpm
